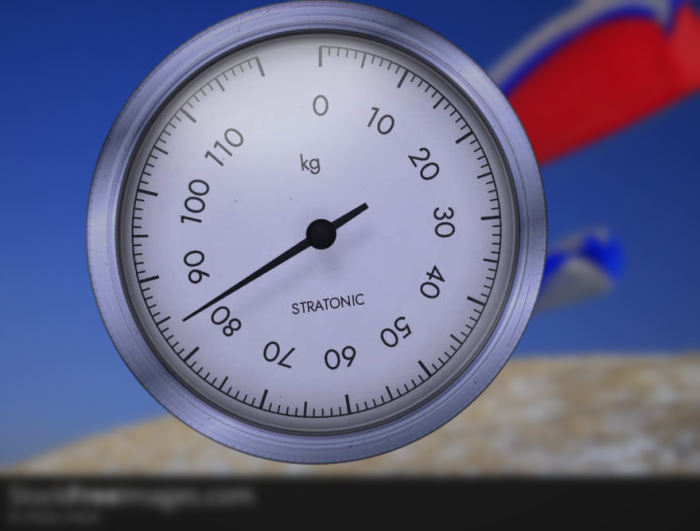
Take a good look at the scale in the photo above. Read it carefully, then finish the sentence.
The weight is 84 kg
